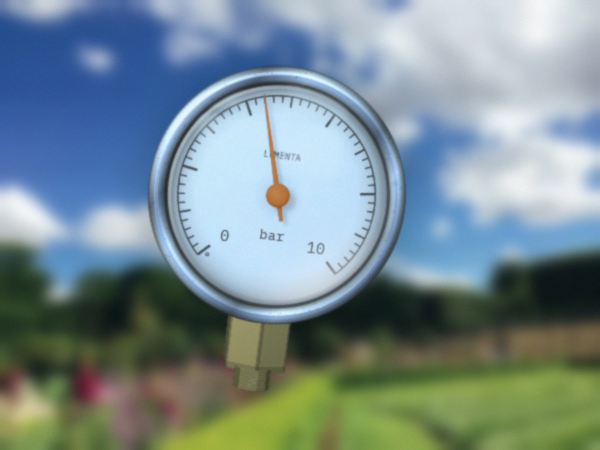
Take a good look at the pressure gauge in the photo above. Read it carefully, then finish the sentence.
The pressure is 4.4 bar
